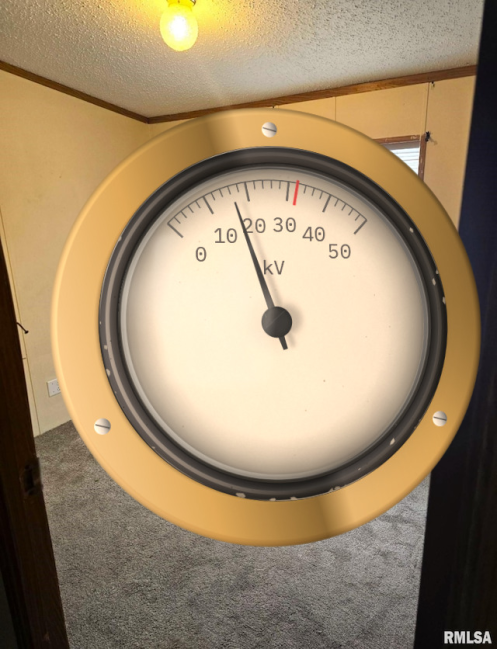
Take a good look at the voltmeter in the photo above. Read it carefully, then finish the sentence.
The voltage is 16 kV
